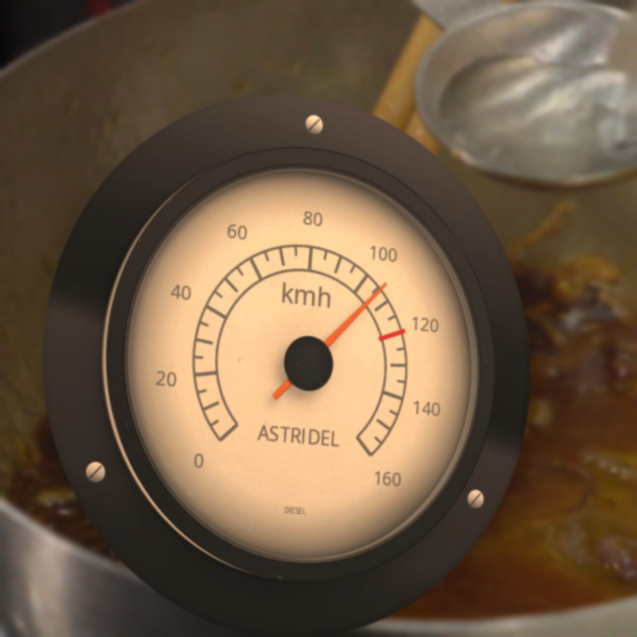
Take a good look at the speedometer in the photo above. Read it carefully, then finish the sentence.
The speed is 105 km/h
